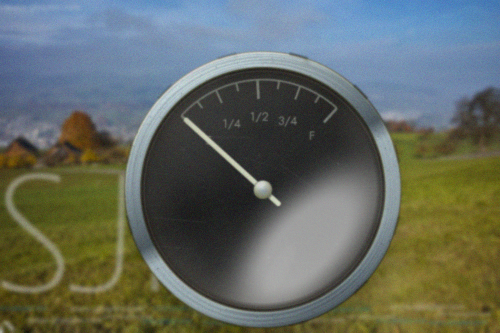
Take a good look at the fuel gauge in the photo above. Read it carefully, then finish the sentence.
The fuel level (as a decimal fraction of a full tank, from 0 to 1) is 0
